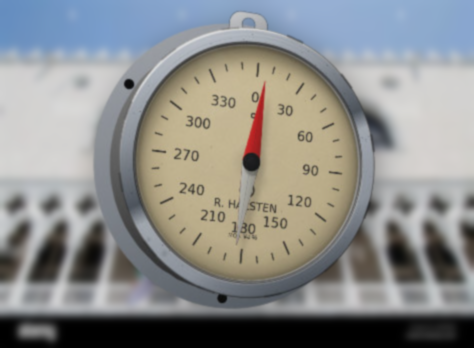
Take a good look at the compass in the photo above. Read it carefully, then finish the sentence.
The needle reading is 5 °
